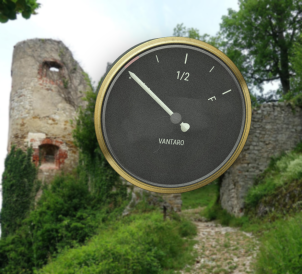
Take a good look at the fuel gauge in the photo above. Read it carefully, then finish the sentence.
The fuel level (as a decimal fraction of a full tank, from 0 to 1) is 0
